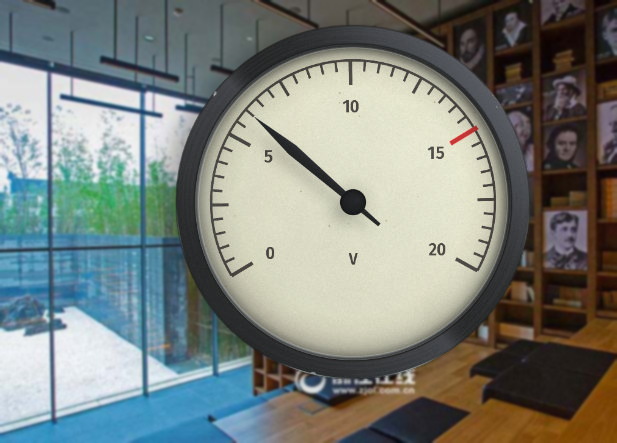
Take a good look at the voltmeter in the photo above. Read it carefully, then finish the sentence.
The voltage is 6 V
